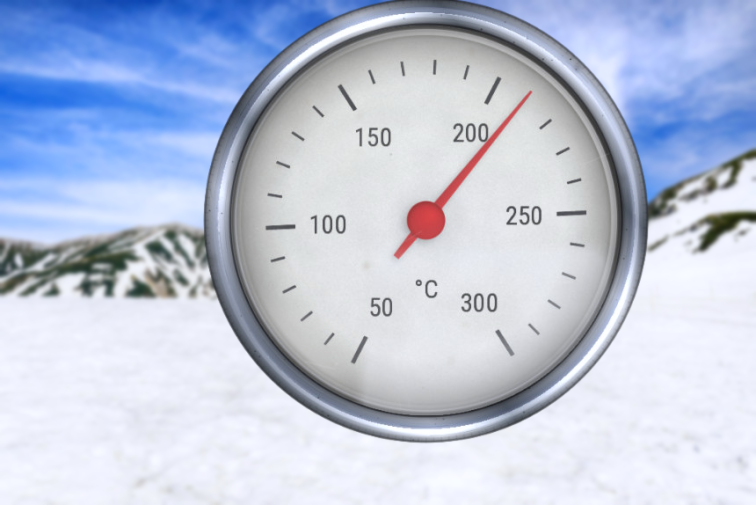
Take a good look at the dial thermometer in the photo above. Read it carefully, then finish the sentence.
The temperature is 210 °C
